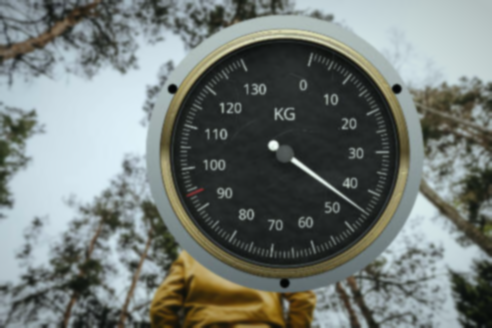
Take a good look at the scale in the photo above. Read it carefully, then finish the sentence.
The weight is 45 kg
